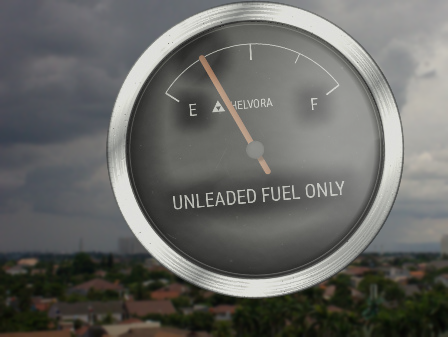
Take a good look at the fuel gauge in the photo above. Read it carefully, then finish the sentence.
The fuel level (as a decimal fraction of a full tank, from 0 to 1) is 0.25
